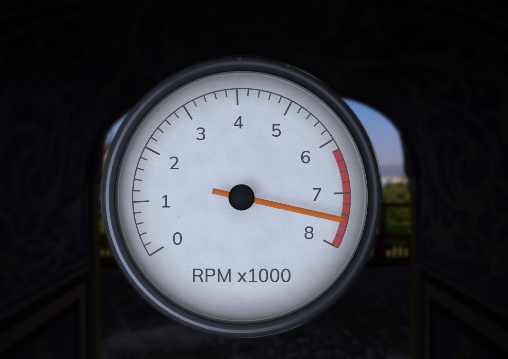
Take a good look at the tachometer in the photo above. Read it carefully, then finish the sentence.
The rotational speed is 7500 rpm
